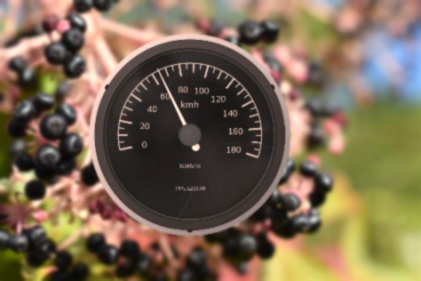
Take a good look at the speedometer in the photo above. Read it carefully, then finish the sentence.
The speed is 65 km/h
